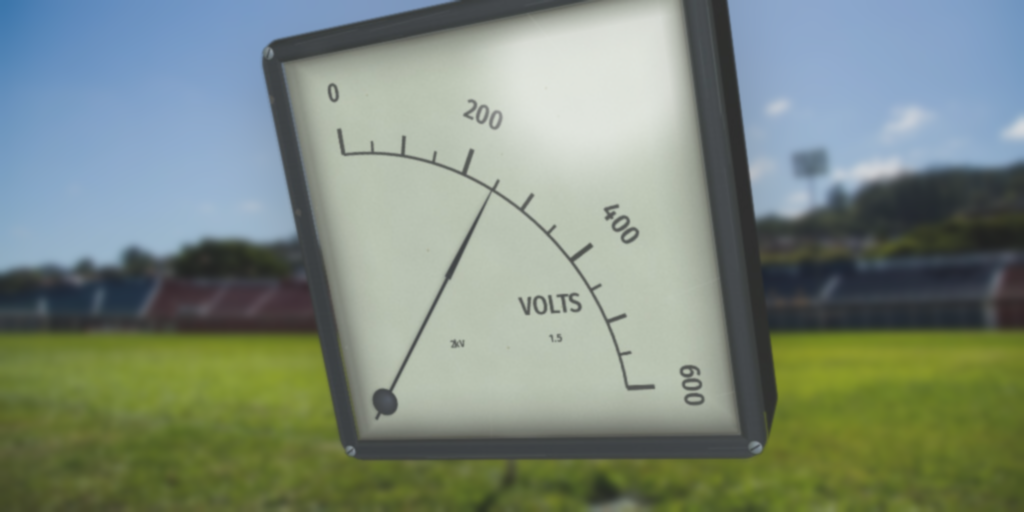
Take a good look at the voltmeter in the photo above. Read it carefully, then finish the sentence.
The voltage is 250 V
